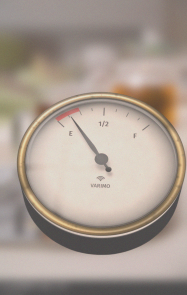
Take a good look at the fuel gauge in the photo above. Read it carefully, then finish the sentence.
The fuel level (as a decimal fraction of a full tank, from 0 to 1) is 0.125
